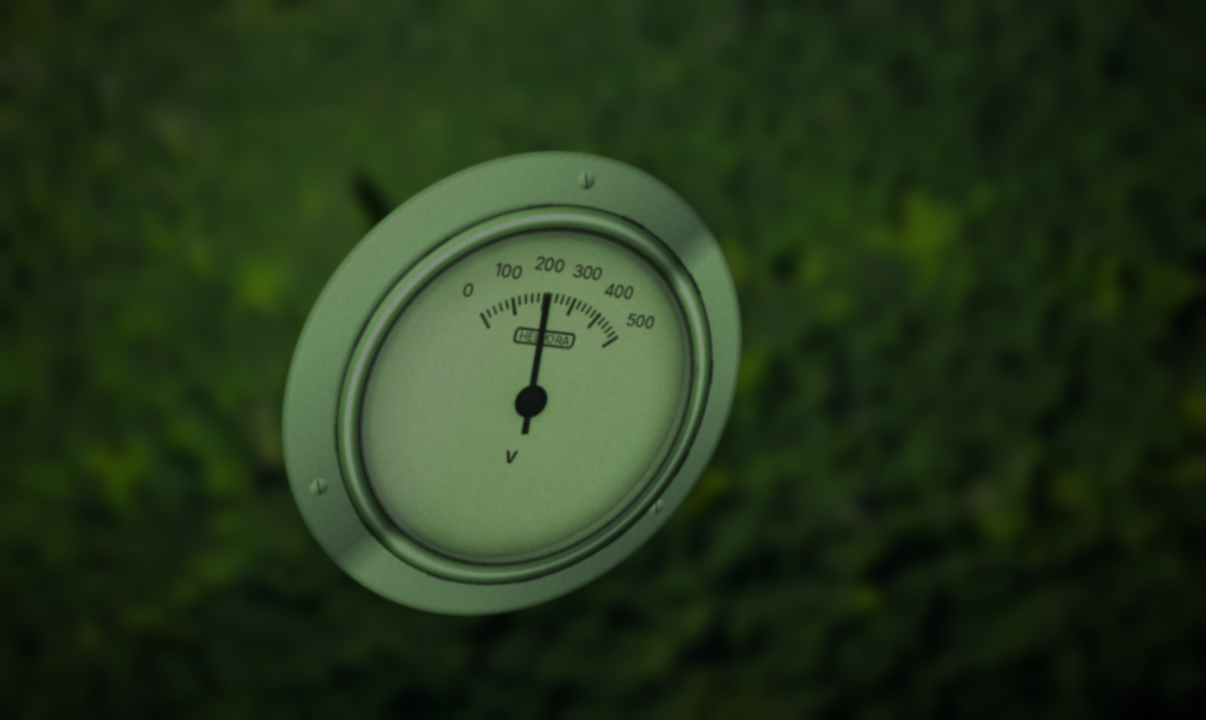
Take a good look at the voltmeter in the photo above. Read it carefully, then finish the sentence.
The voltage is 200 V
